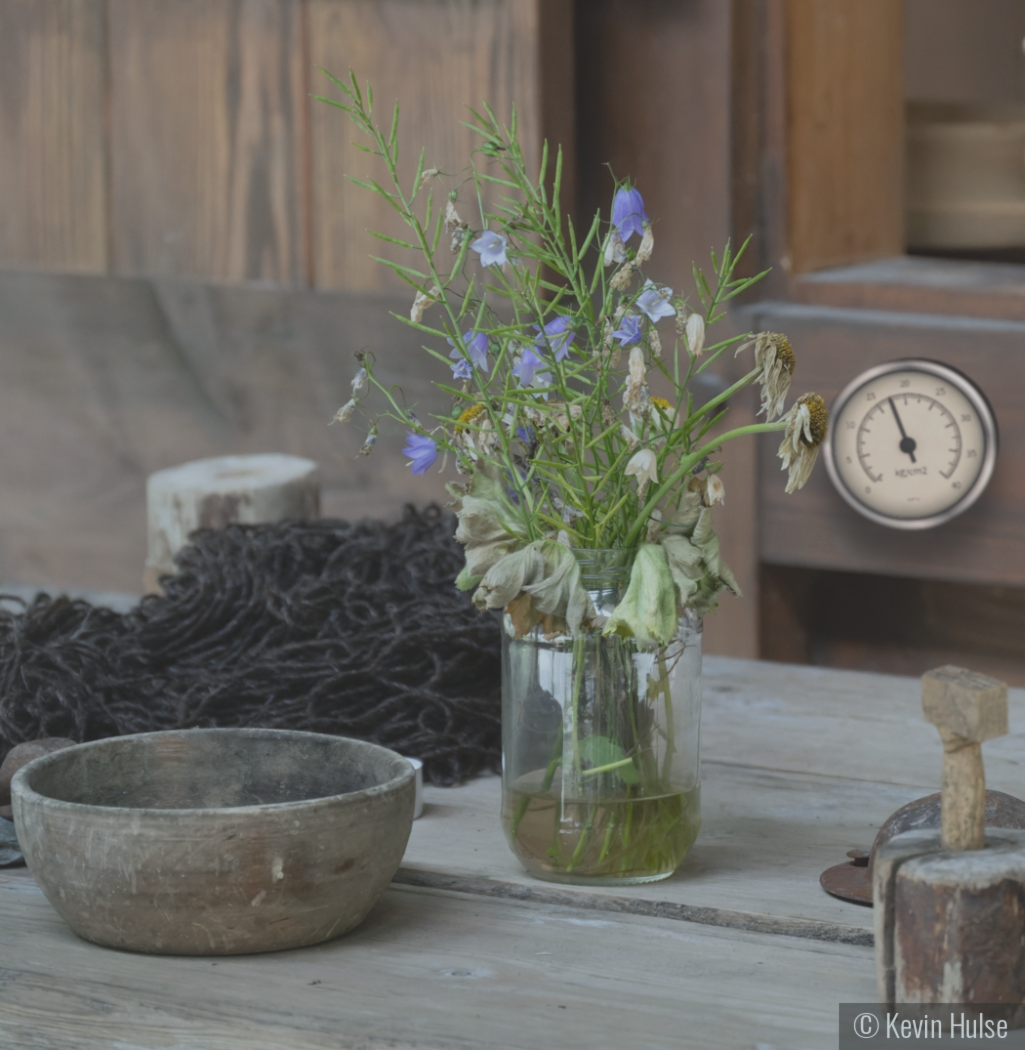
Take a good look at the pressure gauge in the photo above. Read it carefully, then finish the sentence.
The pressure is 17.5 kg/cm²
